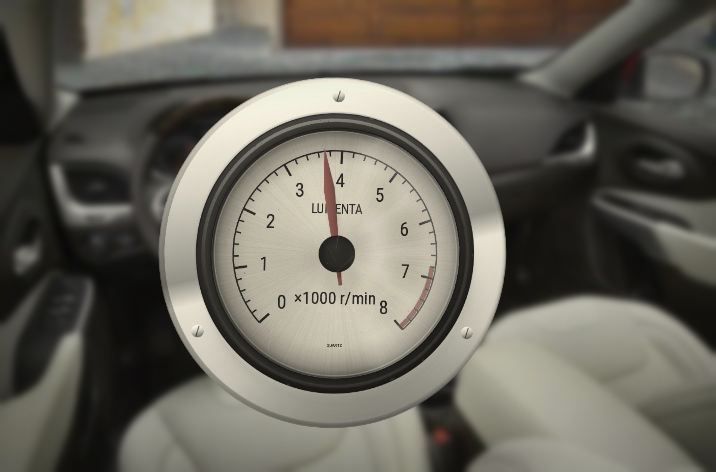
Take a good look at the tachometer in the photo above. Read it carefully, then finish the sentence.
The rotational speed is 3700 rpm
